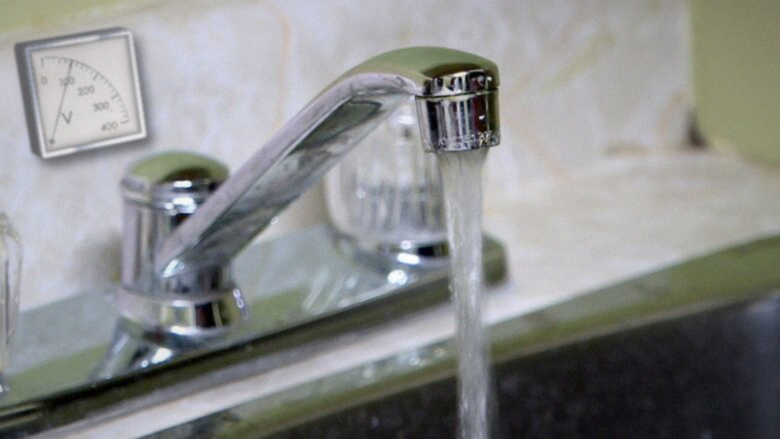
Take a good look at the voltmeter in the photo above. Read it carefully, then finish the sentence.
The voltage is 100 V
